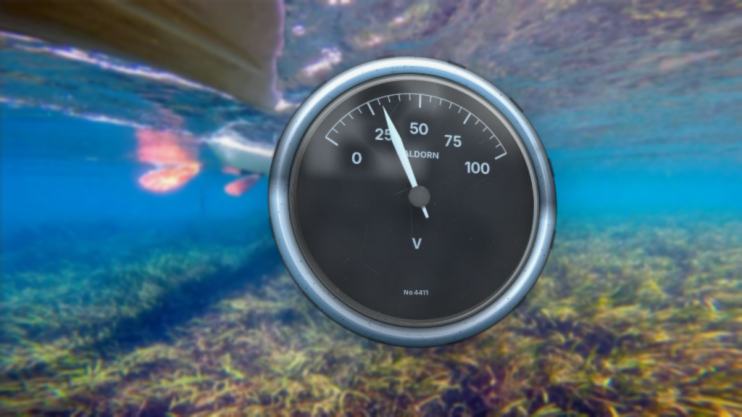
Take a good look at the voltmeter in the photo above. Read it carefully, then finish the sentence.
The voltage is 30 V
